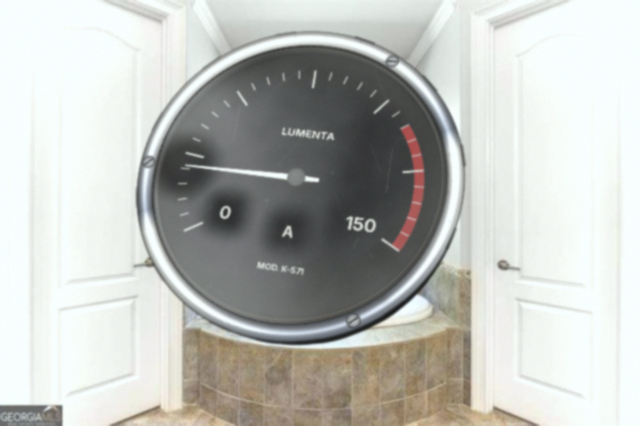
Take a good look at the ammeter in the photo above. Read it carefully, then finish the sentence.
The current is 20 A
